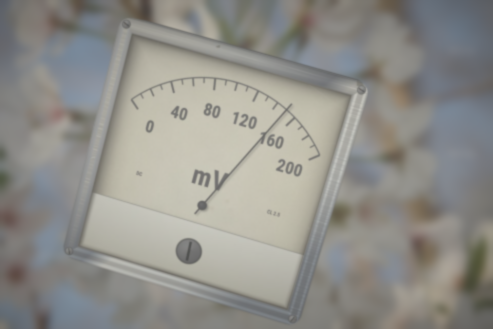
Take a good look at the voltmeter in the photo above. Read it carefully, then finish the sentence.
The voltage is 150 mV
